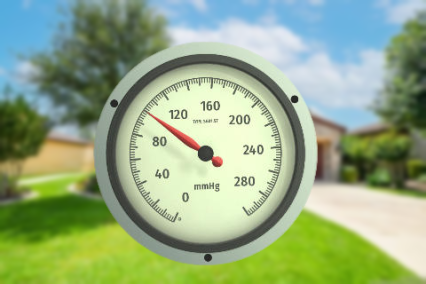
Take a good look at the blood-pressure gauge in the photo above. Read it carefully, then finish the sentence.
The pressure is 100 mmHg
